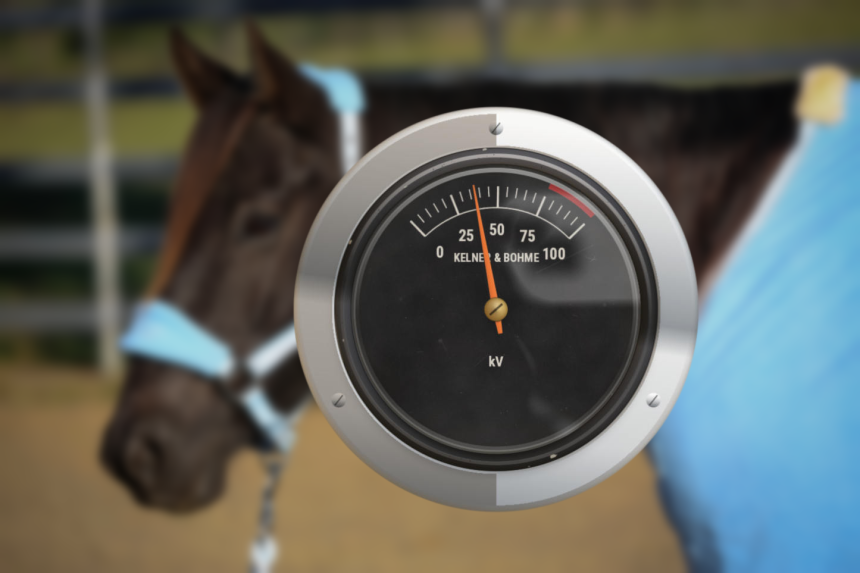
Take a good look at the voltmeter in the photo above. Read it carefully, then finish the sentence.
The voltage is 37.5 kV
